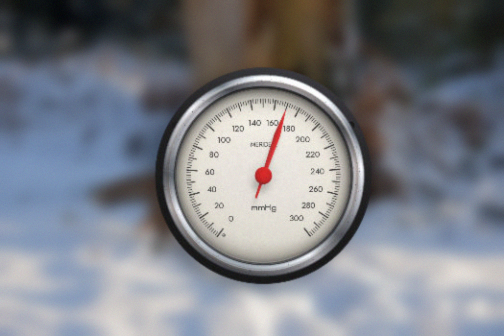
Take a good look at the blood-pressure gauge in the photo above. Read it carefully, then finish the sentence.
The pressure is 170 mmHg
